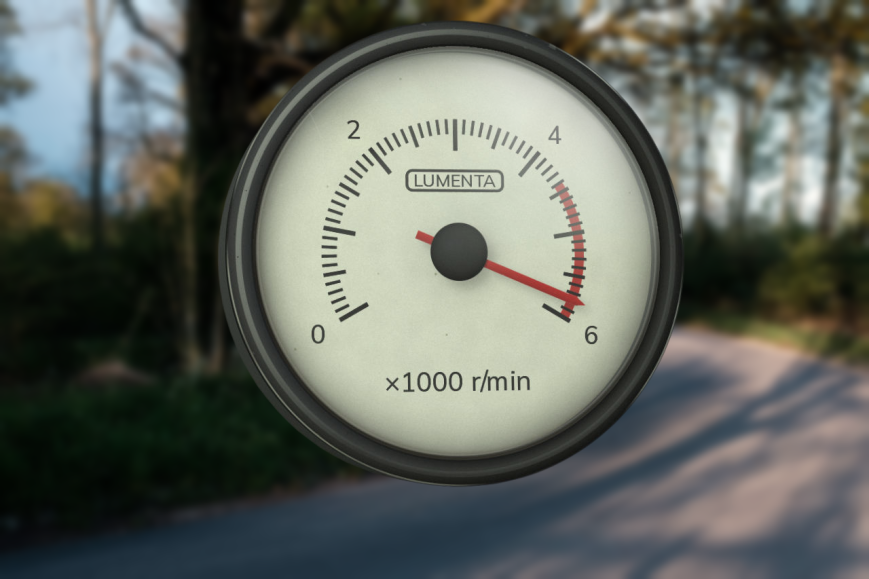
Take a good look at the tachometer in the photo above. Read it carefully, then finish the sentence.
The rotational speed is 5800 rpm
